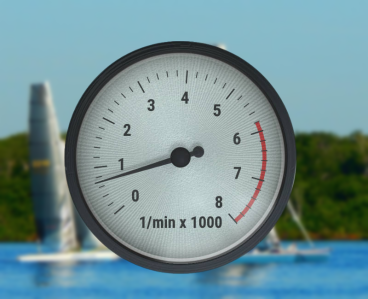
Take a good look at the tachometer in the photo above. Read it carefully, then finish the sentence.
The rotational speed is 700 rpm
